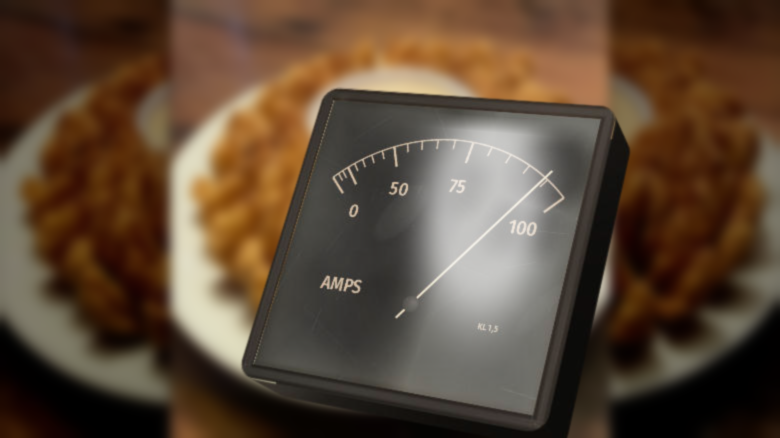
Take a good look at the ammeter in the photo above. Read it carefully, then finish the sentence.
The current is 95 A
